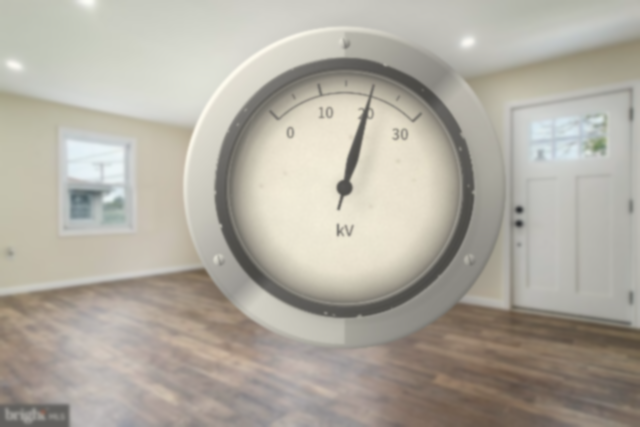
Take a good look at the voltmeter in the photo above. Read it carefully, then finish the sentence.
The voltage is 20 kV
